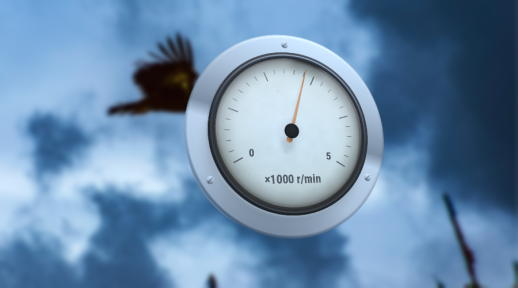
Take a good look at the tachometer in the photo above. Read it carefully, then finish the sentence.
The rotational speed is 2800 rpm
